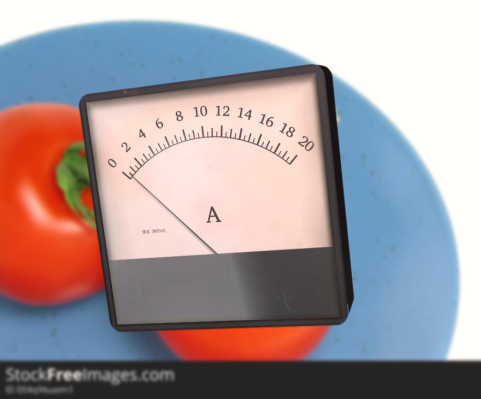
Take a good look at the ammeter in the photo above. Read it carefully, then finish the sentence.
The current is 0.5 A
